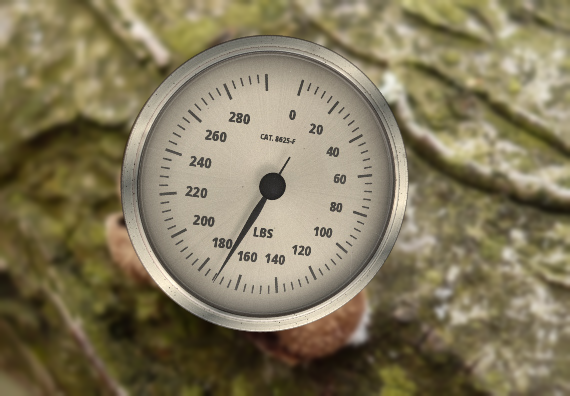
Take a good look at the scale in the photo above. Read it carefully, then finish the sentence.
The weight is 172 lb
